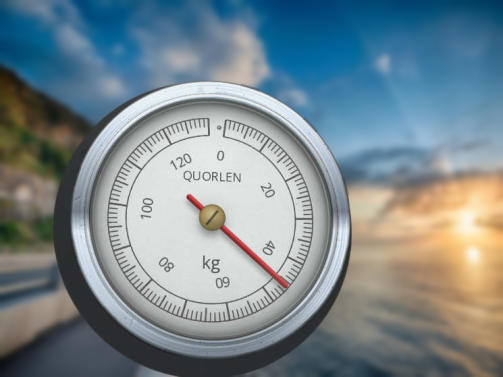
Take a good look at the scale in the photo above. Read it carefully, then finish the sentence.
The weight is 46 kg
